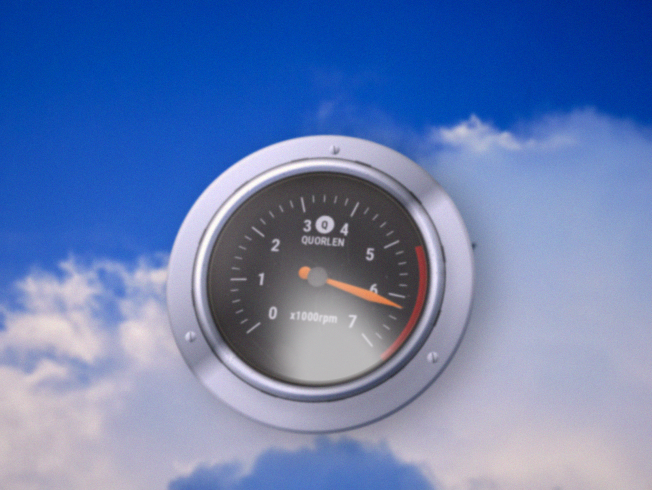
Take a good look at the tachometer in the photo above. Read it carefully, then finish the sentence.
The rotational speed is 6200 rpm
